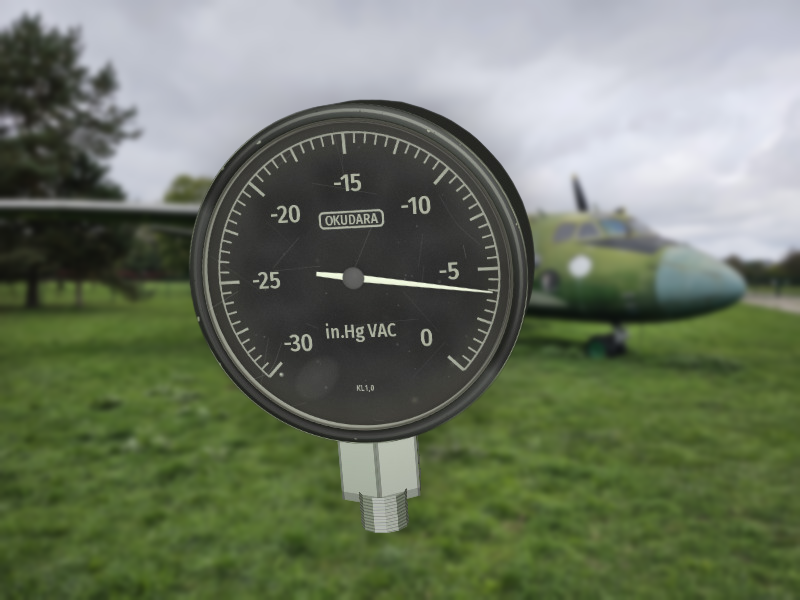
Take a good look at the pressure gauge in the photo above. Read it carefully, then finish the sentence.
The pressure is -4 inHg
